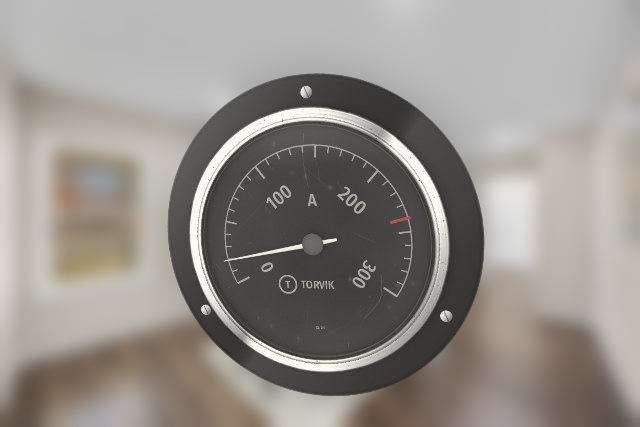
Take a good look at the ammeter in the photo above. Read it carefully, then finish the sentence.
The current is 20 A
